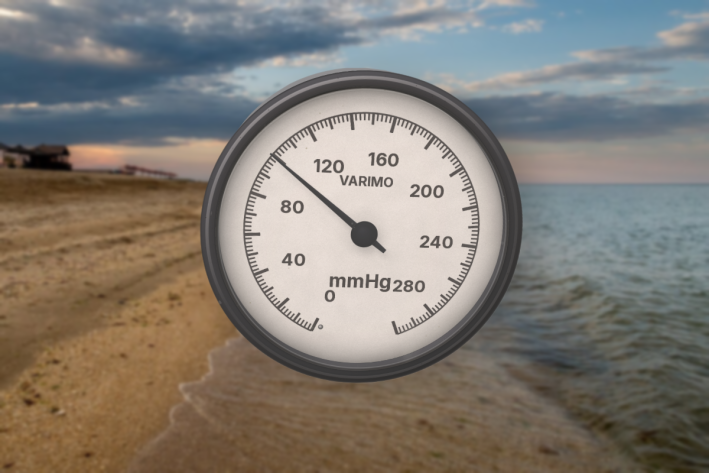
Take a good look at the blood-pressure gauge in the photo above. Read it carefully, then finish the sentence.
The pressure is 100 mmHg
